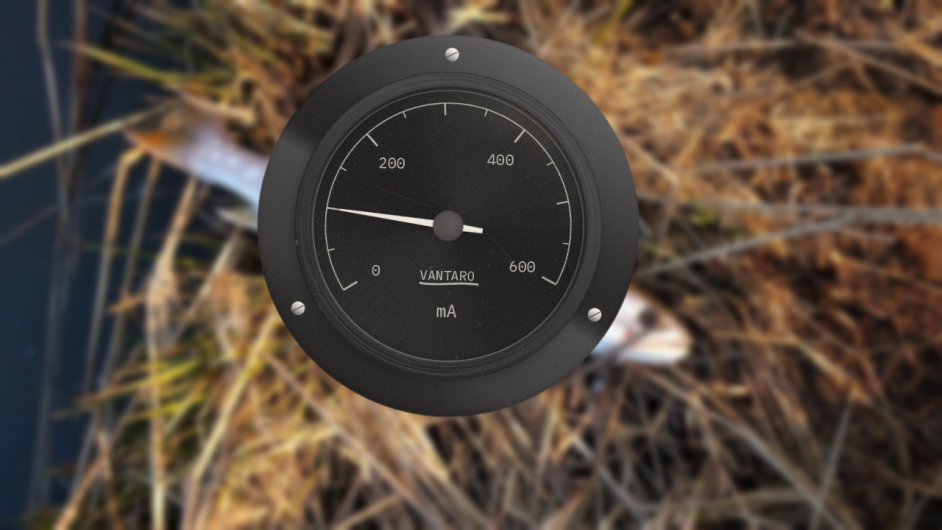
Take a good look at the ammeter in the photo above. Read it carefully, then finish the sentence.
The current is 100 mA
